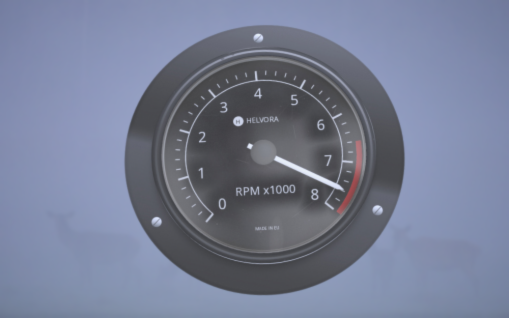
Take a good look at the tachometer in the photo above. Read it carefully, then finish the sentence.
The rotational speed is 7600 rpm
